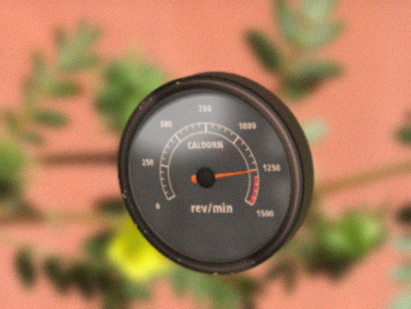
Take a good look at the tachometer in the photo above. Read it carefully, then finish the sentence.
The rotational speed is 1250 rpm
